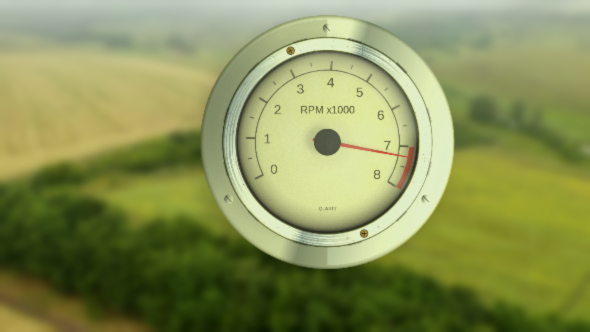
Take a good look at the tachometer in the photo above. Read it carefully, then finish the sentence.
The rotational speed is 7250 rpm
